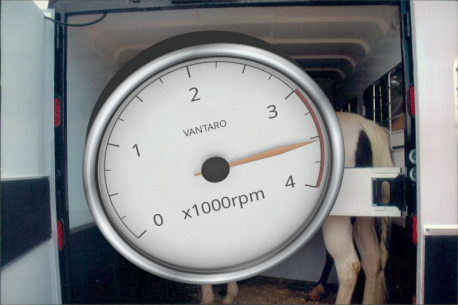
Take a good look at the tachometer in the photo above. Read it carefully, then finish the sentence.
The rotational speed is 3500 rpm
